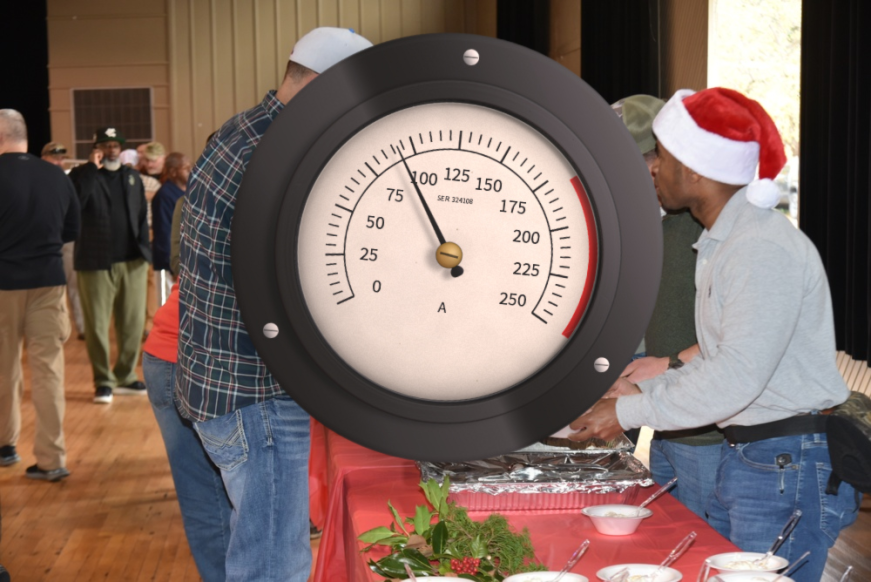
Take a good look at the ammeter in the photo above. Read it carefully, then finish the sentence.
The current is 92.5 A
